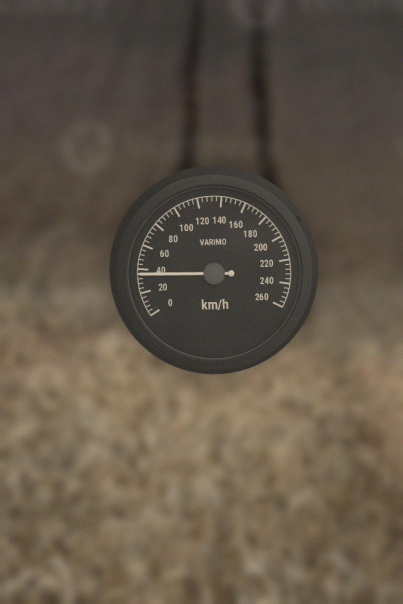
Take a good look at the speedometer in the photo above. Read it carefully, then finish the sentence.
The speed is 36 km/h
